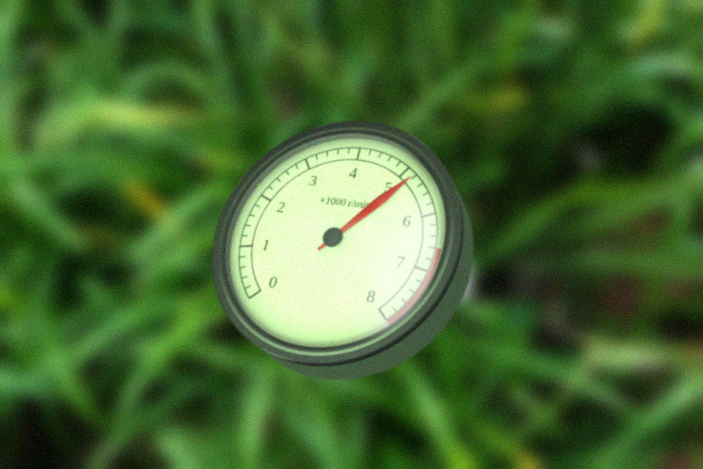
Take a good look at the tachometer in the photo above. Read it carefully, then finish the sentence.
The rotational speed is 5200 rpm
